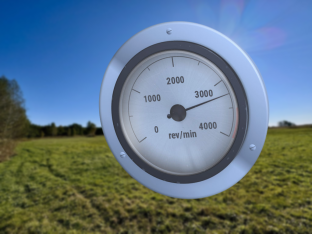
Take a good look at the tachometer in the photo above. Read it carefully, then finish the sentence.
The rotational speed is 3250 rpm
